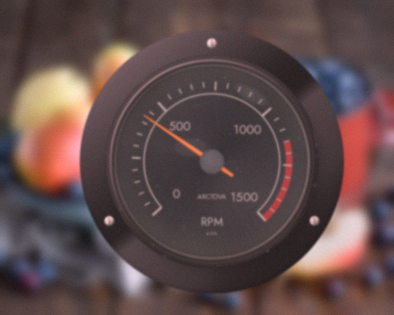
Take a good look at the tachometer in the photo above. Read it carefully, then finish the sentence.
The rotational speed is 425 rpm
